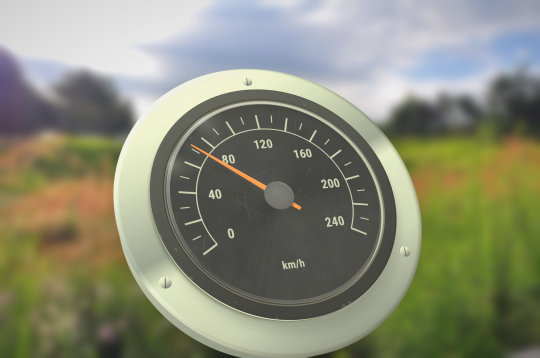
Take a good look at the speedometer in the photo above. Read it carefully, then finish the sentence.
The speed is 70 km/h
